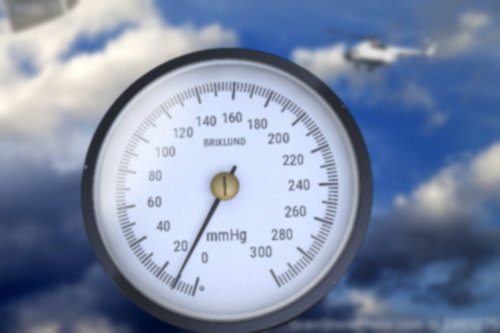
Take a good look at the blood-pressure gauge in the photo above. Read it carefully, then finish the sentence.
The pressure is 10 mmHg
